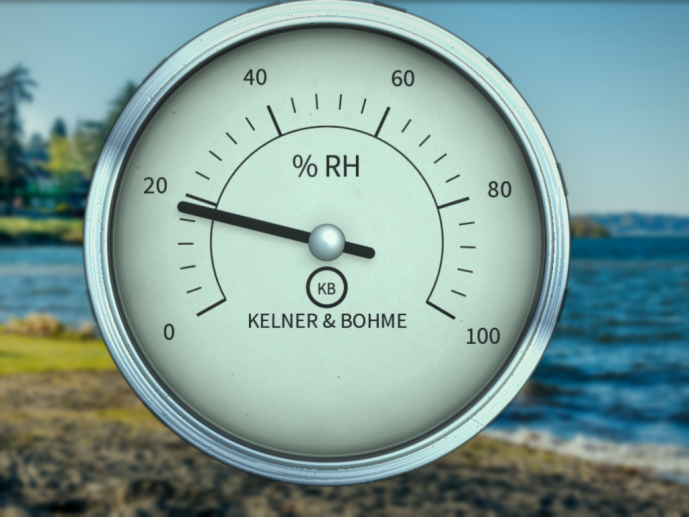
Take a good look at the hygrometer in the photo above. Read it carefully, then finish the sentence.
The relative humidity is 18 %
